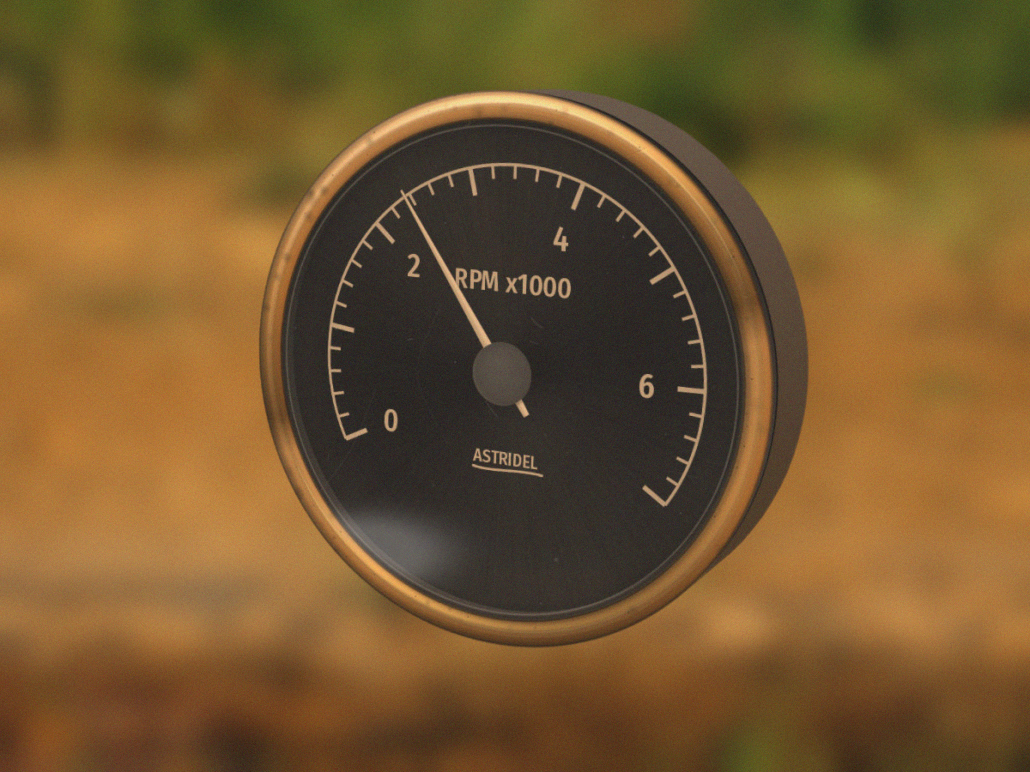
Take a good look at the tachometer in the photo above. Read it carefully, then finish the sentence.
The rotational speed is 2400 rpm
